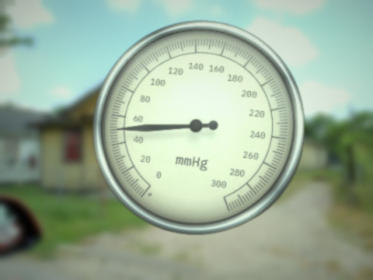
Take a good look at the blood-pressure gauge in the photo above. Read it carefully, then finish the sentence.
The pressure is 50 mmHg
